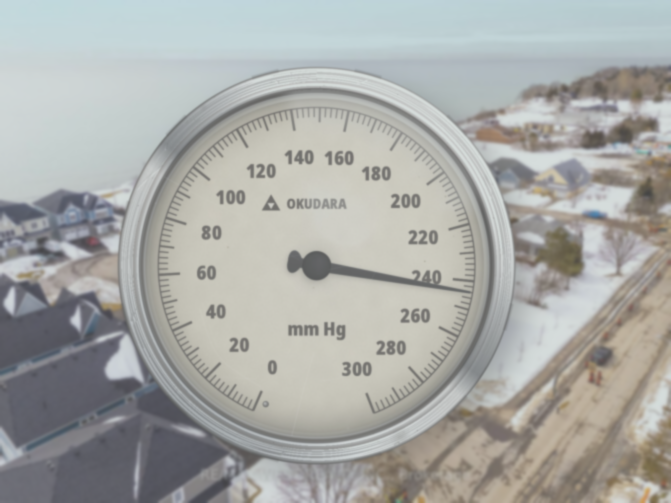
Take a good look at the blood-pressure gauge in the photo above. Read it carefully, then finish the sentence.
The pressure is 244 mmHg
